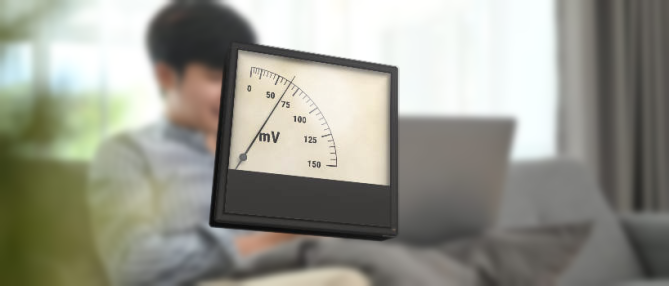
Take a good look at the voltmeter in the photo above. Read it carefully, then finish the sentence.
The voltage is 65 mV
